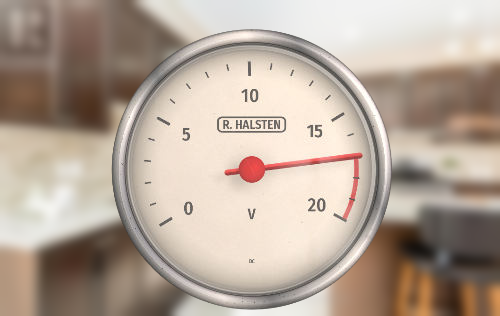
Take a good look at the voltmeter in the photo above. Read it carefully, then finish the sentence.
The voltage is 17 V
